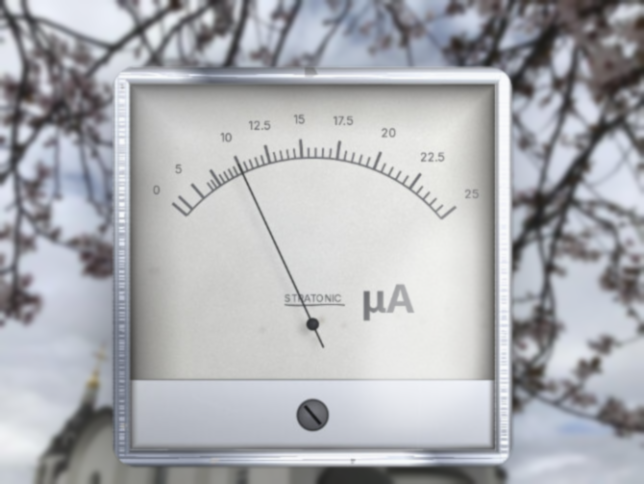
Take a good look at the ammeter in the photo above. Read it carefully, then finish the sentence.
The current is 10 µA
